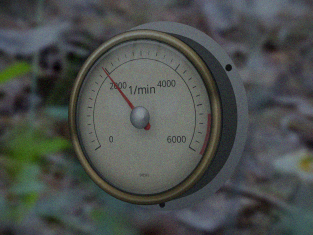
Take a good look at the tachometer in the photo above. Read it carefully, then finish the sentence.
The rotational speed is 2000 rpm
